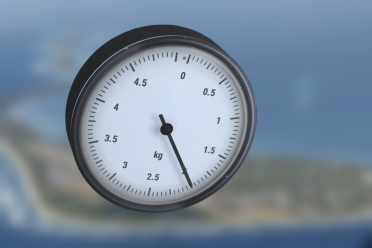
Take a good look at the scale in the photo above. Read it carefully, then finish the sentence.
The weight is 2 kg
